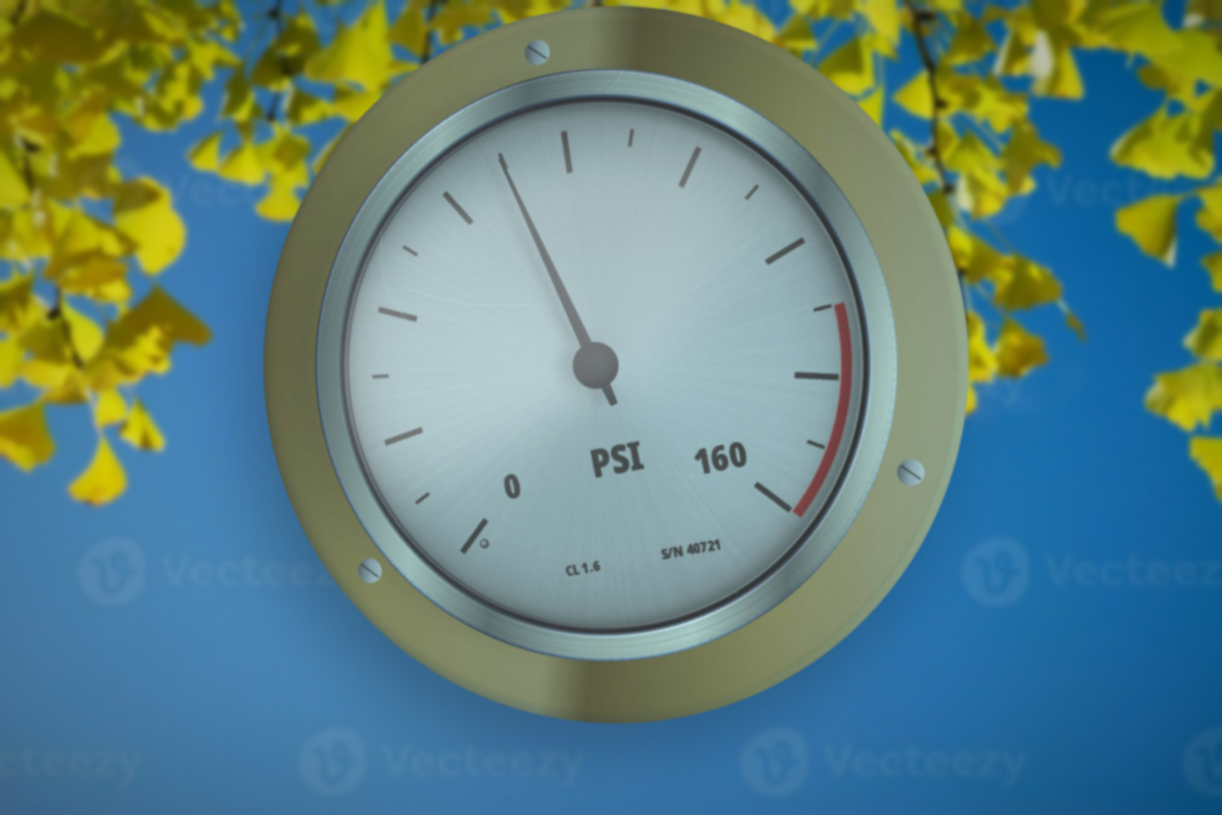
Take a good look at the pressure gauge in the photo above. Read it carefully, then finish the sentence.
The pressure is 70 psi
